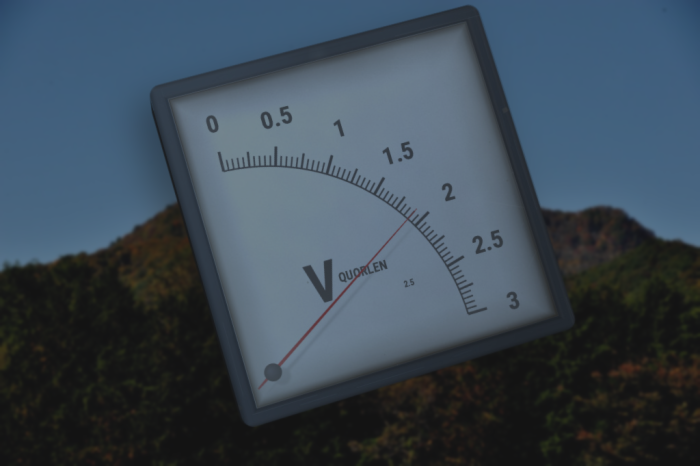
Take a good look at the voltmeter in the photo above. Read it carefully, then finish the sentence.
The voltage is 1.9 V
